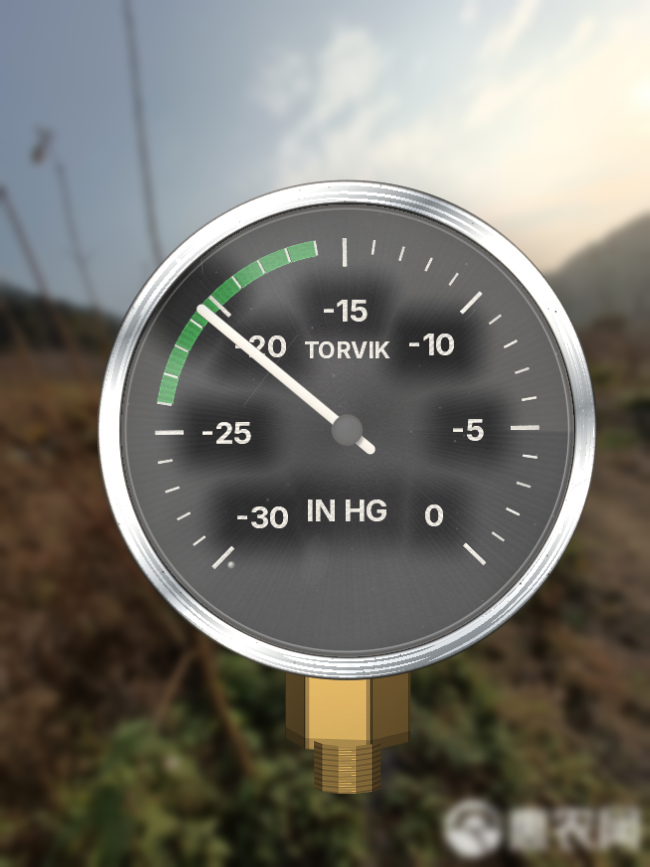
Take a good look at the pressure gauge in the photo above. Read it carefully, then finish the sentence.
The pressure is -20.5 inHg
